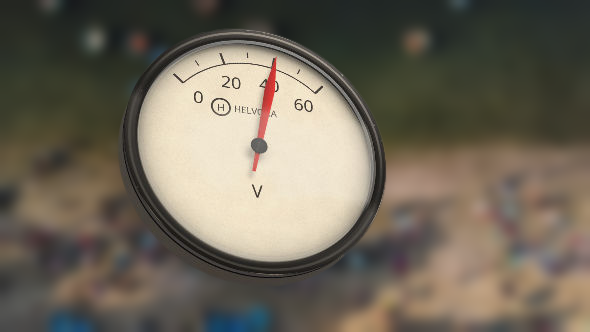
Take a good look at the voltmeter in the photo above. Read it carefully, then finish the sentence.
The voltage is 40 V
